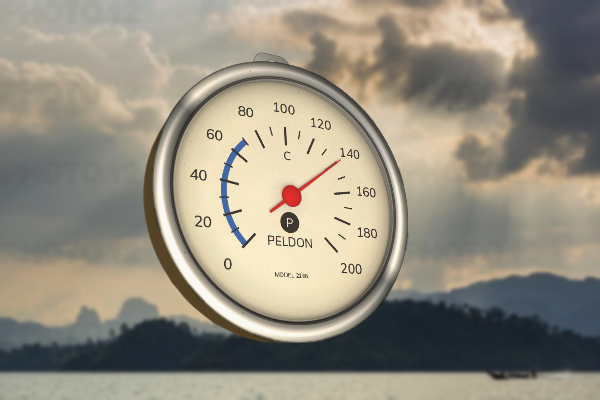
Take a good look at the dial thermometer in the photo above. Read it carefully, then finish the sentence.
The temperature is 140 °C
